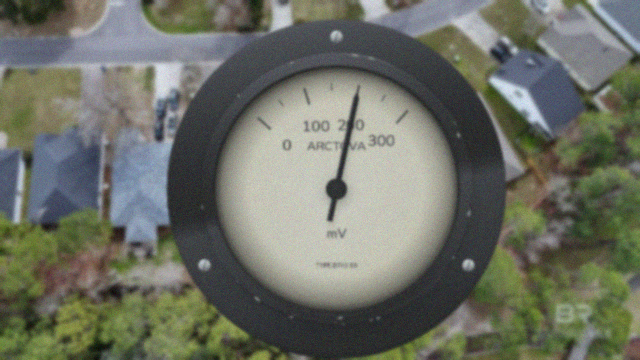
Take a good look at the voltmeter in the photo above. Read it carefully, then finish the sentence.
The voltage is 200 mV
